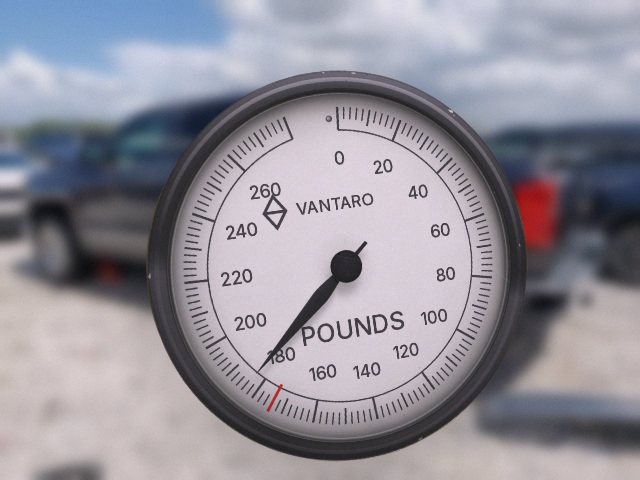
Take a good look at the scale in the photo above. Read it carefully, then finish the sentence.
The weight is 184 lb
